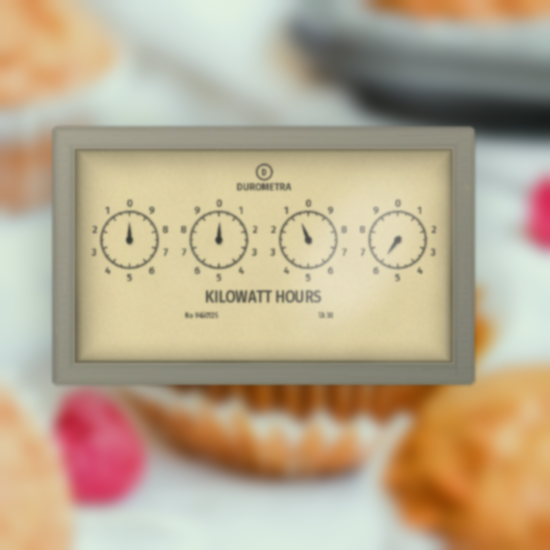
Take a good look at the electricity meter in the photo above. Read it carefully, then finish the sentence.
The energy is 6 kWh
